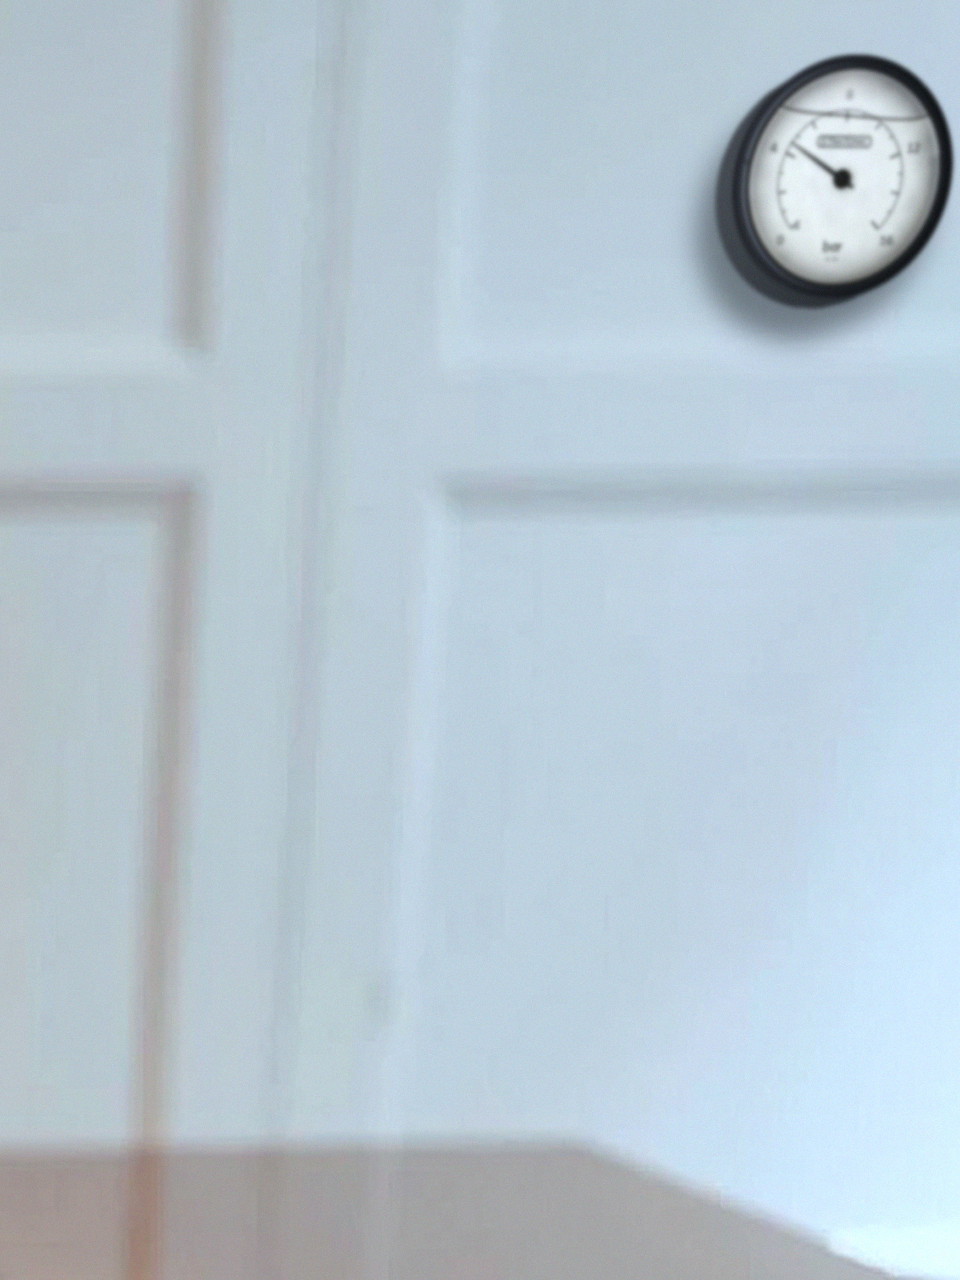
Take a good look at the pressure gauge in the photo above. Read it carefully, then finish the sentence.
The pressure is 4.5 bar
